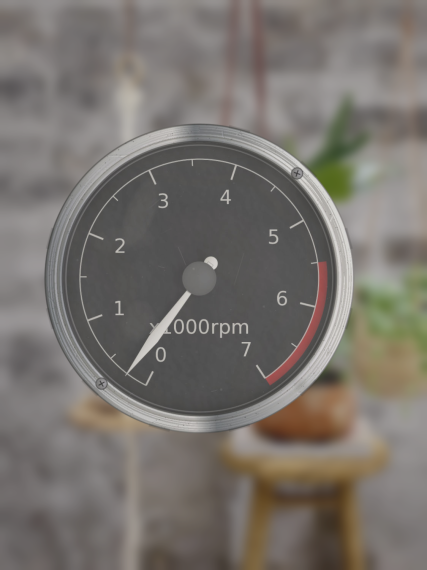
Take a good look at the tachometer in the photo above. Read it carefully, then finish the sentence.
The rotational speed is 250 rpm
